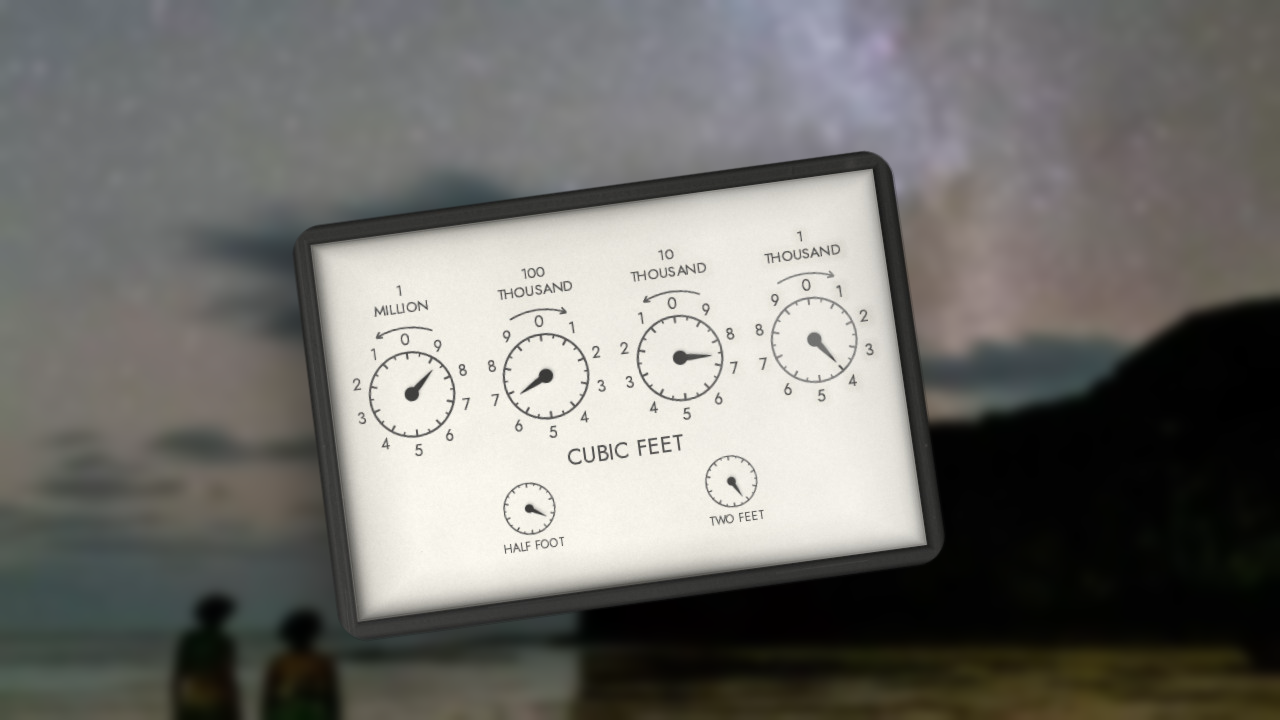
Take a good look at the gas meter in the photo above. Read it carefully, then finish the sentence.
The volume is 867400 ft³
